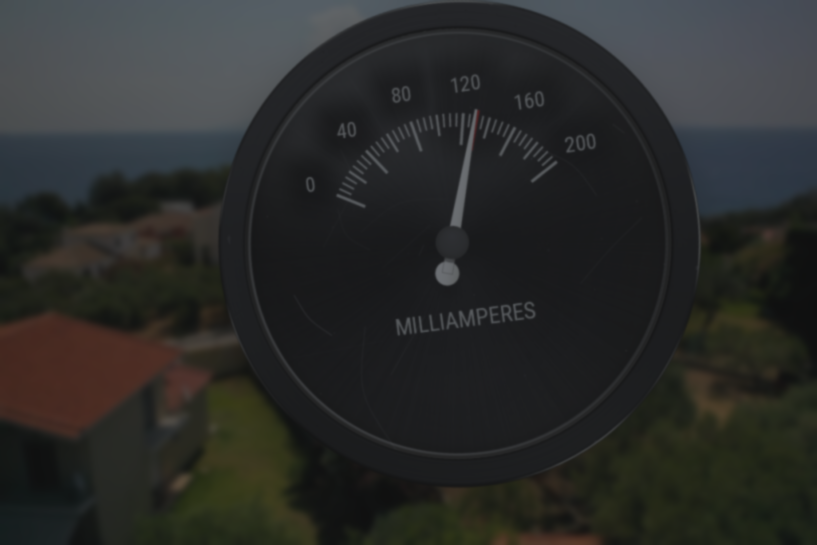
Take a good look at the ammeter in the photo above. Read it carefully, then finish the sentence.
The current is 130 mA
